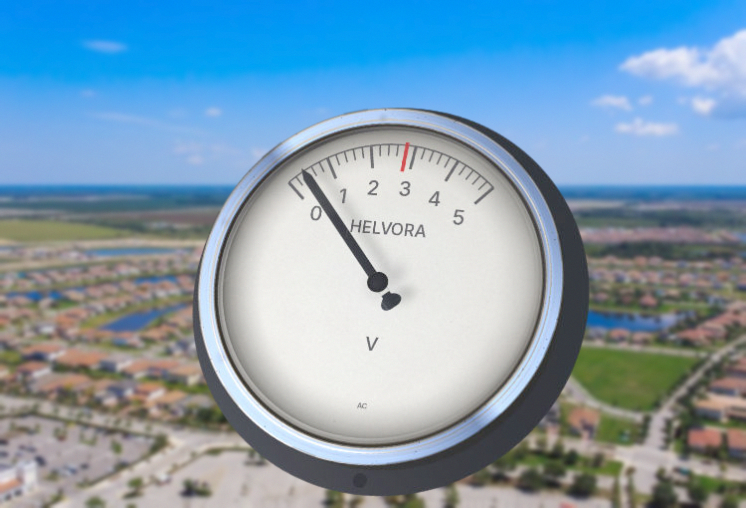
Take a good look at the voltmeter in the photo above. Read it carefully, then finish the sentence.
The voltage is 0.4 V
